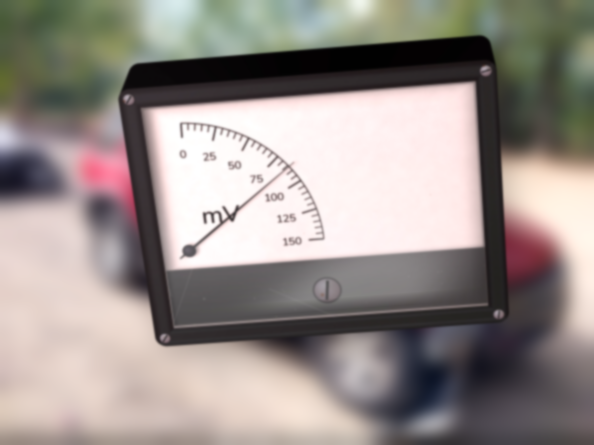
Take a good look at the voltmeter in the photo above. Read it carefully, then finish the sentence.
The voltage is 85 mV
